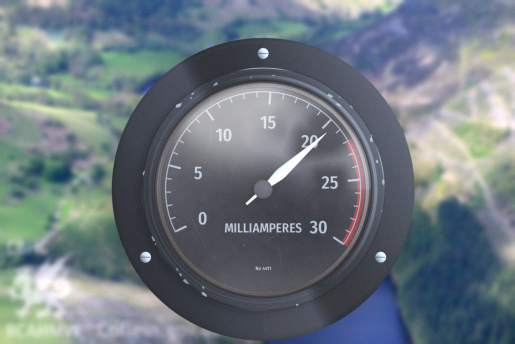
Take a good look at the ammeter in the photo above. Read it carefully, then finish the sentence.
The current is 20.5 mA
